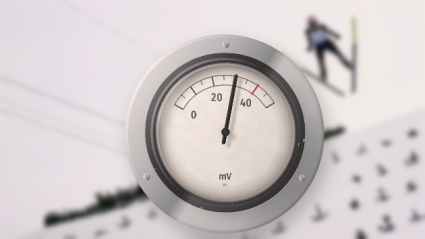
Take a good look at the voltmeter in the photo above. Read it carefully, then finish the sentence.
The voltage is 30 mV
